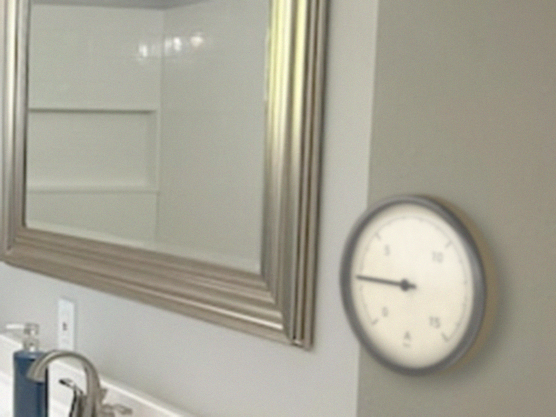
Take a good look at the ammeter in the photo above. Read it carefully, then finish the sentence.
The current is 2.5 A
